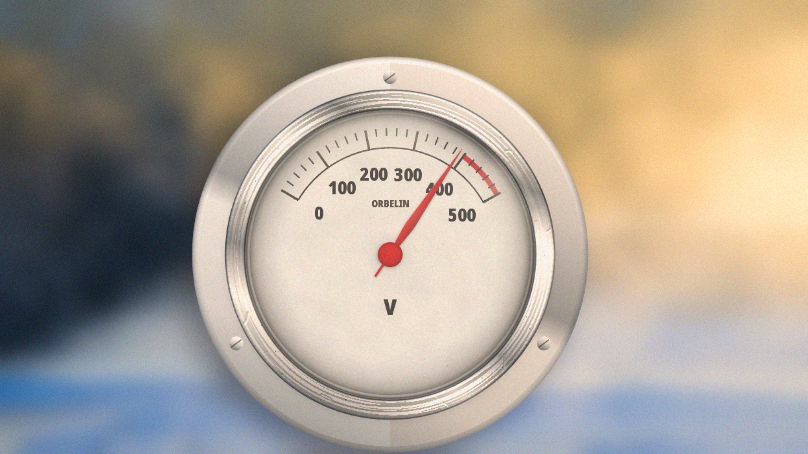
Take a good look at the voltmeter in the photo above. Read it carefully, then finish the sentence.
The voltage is 390 V
